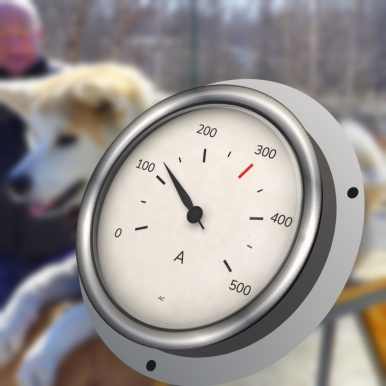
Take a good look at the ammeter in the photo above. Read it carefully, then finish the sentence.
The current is 125 A
